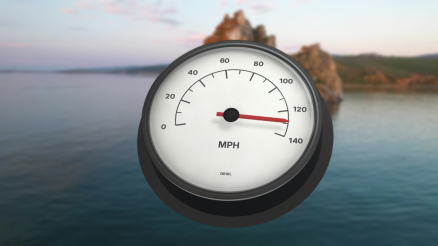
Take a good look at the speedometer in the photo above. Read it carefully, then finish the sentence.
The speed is 130 mph
